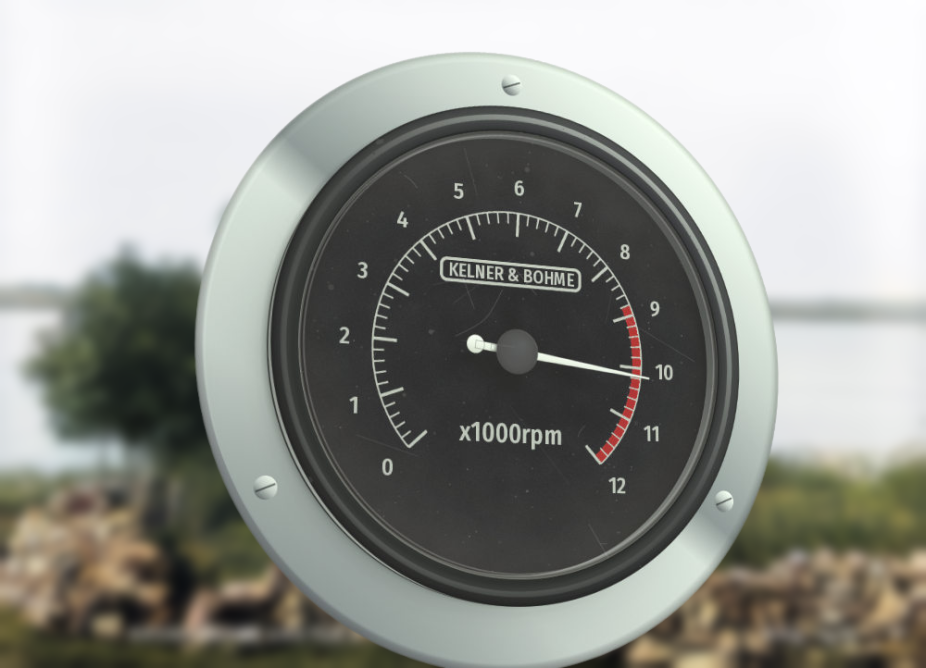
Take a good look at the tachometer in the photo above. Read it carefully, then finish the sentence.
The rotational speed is 10200 rpm
